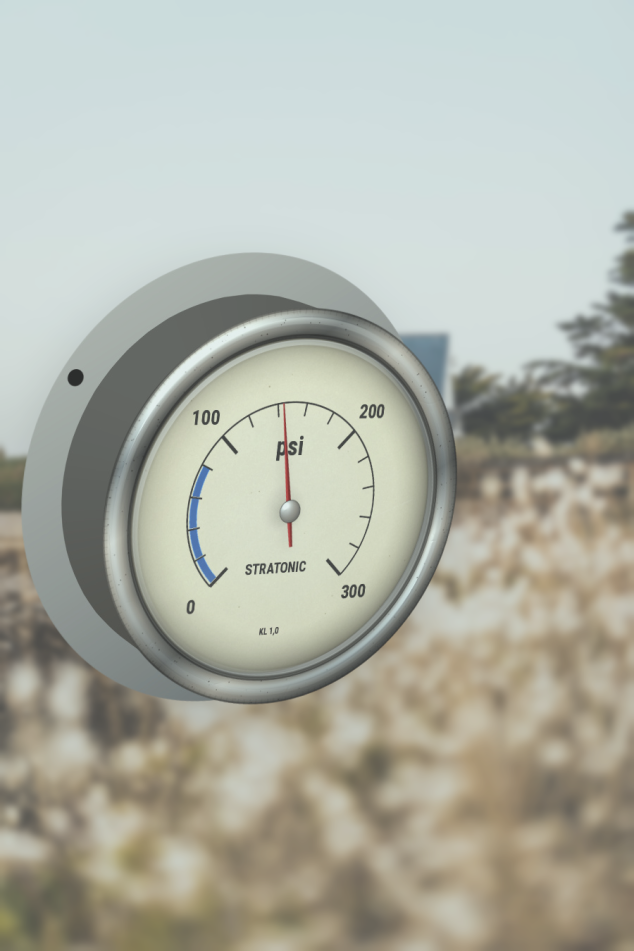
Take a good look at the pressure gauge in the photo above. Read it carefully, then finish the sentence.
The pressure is 140 psi
